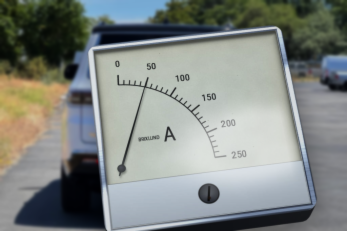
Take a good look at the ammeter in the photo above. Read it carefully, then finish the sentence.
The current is 50 A
